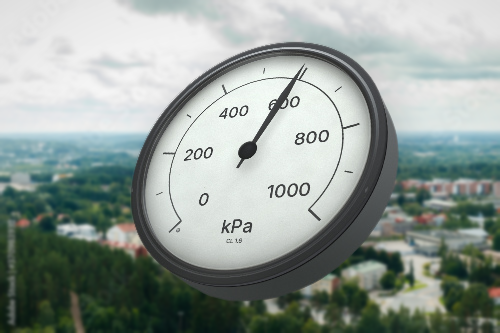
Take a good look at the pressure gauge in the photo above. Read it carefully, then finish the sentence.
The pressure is 600 kPa
